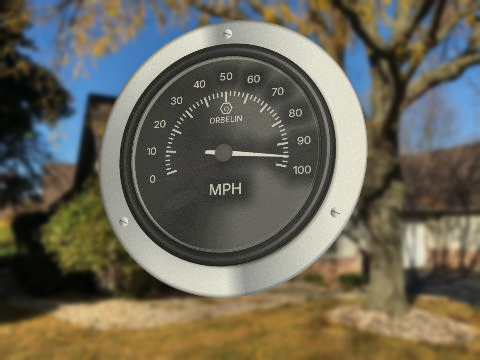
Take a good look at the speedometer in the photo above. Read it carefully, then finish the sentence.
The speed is 96 mph
